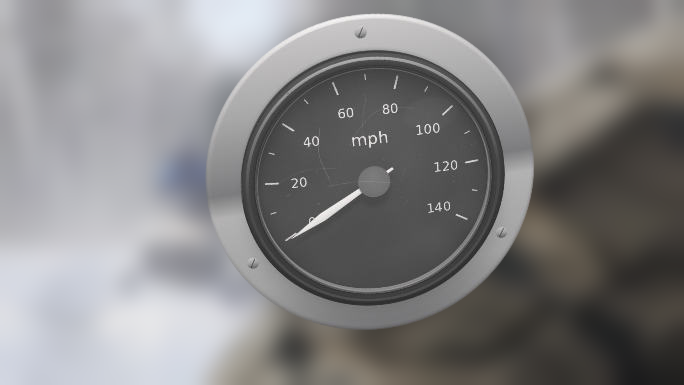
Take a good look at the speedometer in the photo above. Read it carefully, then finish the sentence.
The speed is 0 mph
